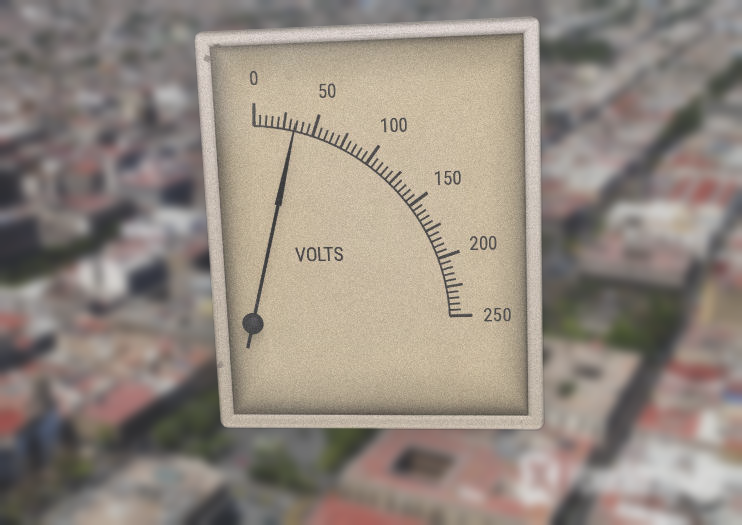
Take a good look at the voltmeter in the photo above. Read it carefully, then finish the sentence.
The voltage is 35 V
